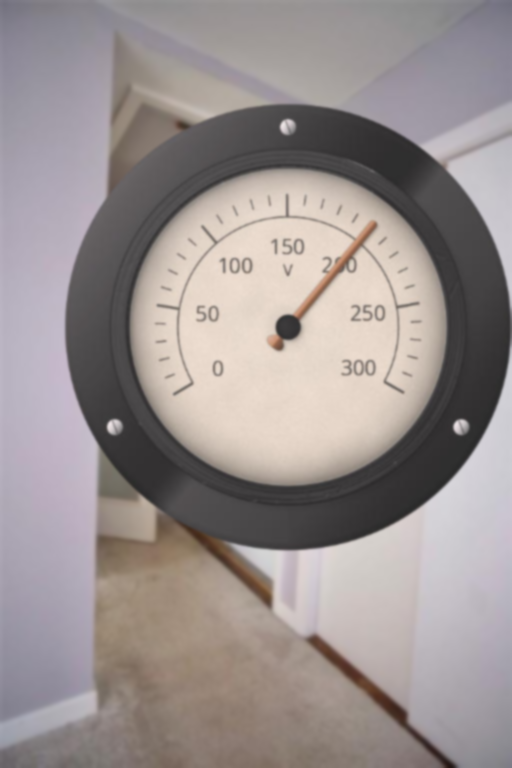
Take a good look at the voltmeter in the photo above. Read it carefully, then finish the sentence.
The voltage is 200 V
